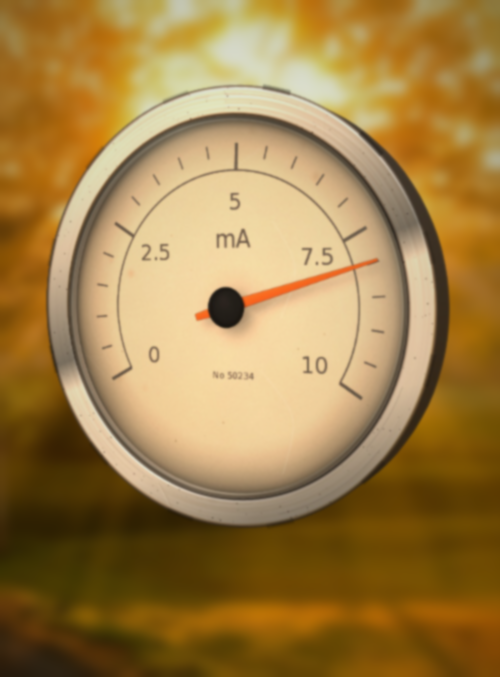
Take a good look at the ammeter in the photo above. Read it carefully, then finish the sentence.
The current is 8 mA
